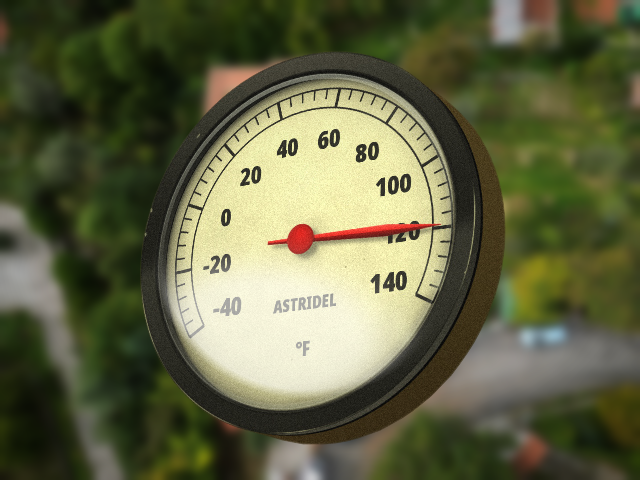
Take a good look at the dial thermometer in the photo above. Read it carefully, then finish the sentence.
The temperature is 120 °F
